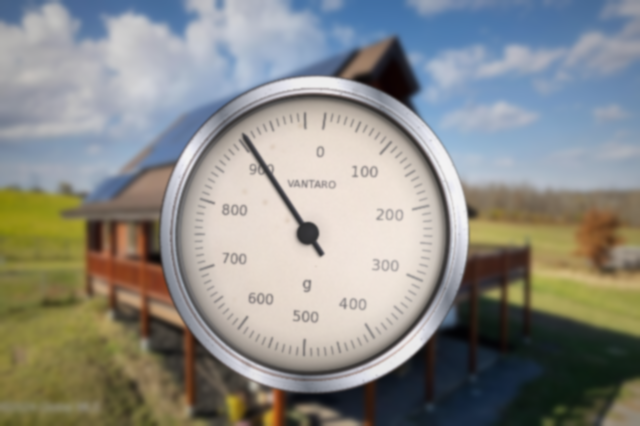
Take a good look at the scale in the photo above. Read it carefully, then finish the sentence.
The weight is 910 g
